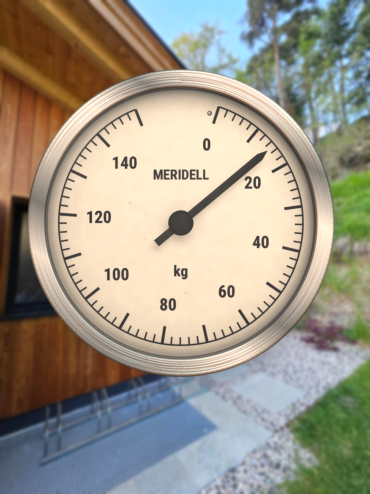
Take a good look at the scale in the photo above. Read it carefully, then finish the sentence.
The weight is 15 kg
